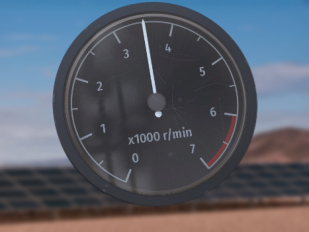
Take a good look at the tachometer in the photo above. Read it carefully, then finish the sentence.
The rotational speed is 3500 rpm
